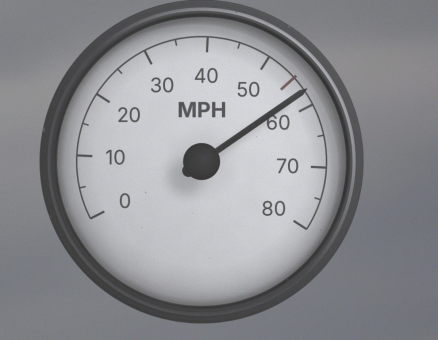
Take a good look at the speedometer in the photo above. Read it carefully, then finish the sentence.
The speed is 57.5 mph
